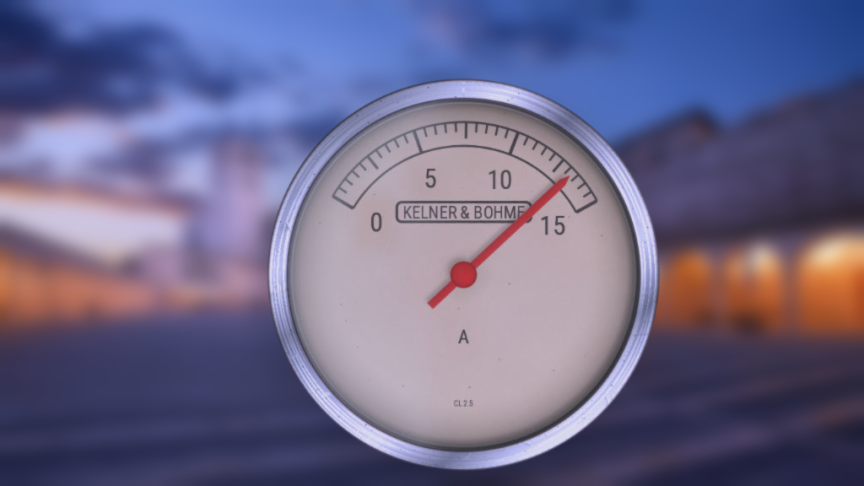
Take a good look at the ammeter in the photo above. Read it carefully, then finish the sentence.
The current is 13.25 A
